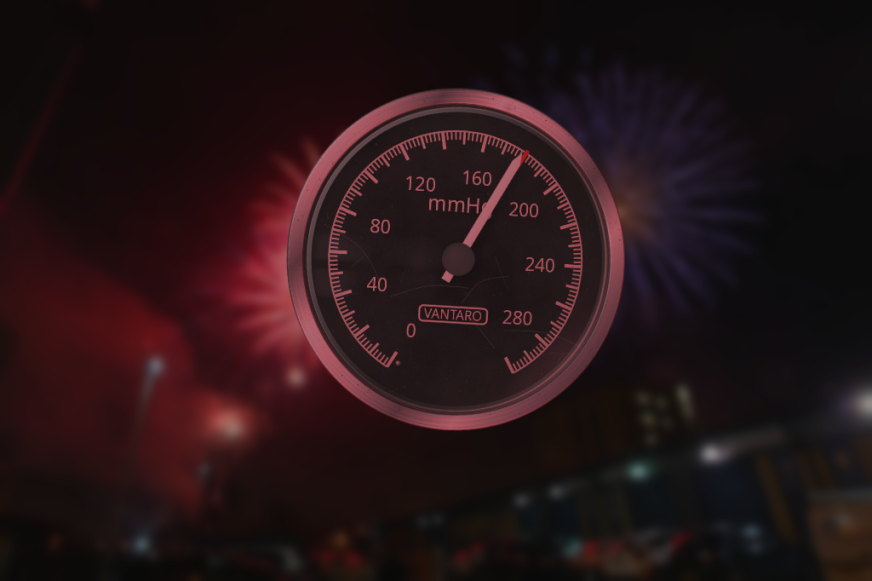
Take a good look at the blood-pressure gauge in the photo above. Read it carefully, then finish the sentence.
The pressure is 178 mmHg
